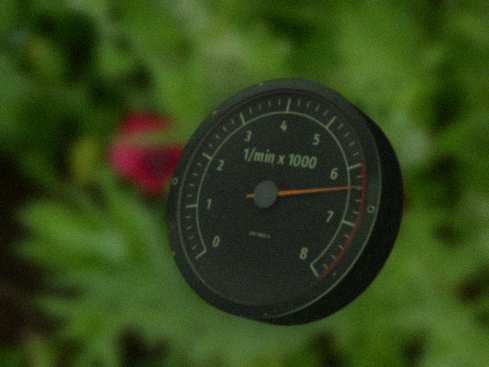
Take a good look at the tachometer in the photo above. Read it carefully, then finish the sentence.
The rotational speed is 6400 rpm
